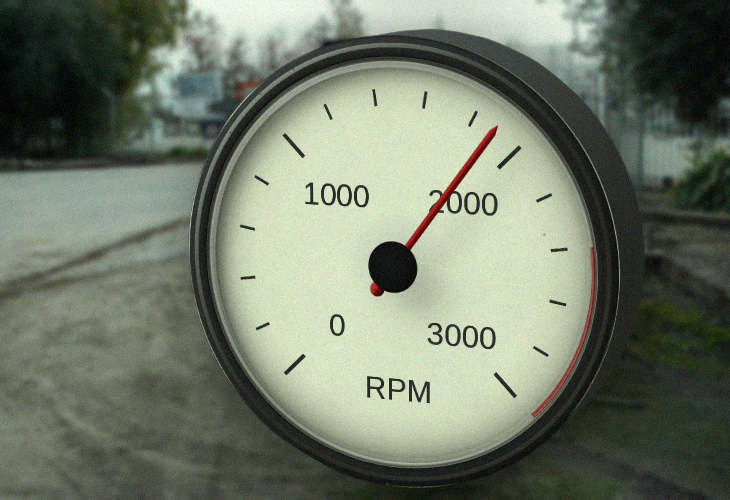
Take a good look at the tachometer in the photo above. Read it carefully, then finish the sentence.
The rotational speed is 1900 rpm
